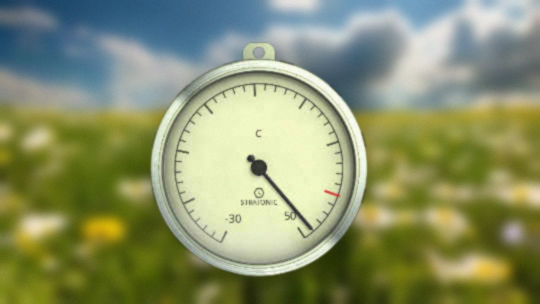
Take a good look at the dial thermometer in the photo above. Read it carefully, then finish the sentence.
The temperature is 48 °C
